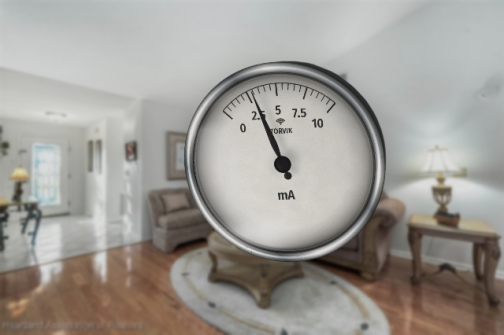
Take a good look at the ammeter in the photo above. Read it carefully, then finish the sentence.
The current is 3 mA
